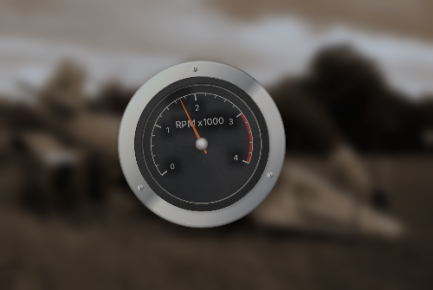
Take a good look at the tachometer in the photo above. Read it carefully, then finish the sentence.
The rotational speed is 1700 rpm
